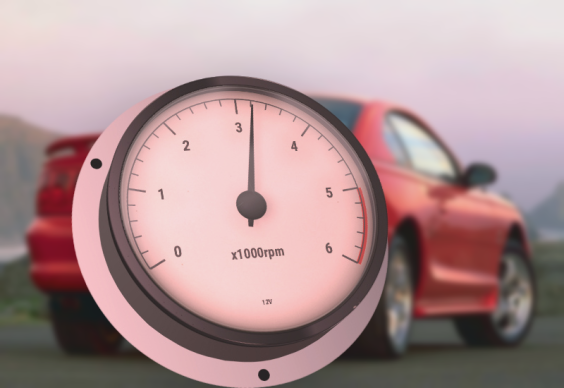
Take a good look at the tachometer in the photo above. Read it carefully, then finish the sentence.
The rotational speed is 3200 rpm
